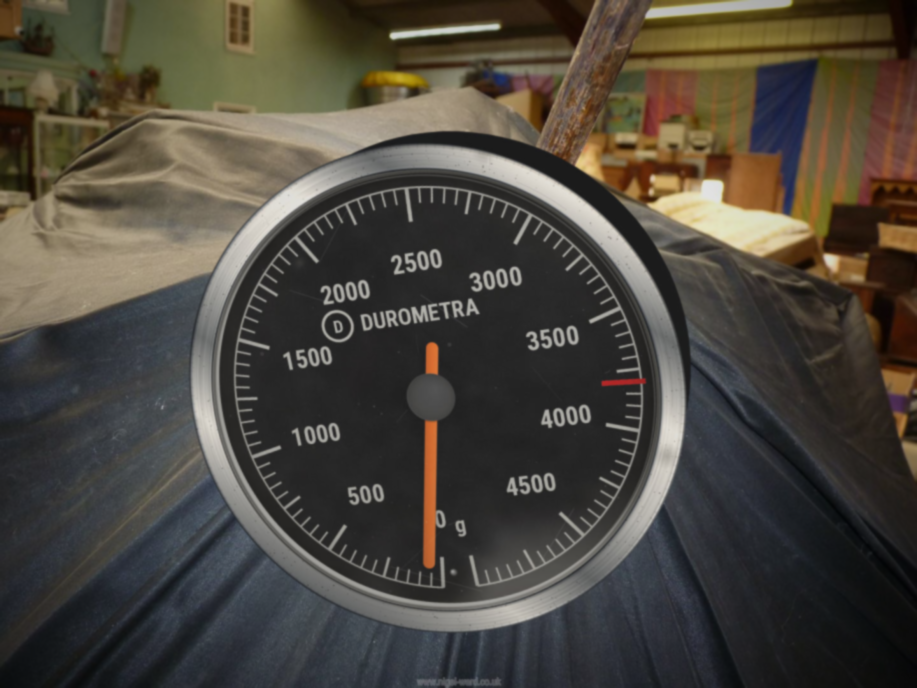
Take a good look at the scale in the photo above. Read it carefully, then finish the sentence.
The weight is 50 g
